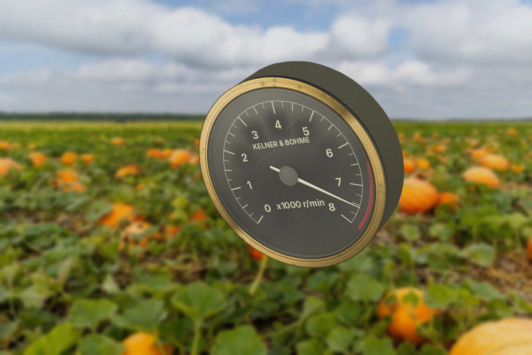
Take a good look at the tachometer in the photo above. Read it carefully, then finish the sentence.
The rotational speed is 7500 rpm
